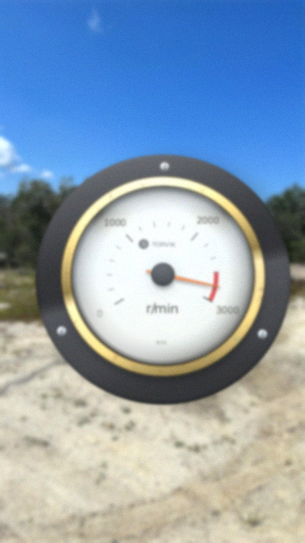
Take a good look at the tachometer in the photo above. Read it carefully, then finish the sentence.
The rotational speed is 2800 rpm
